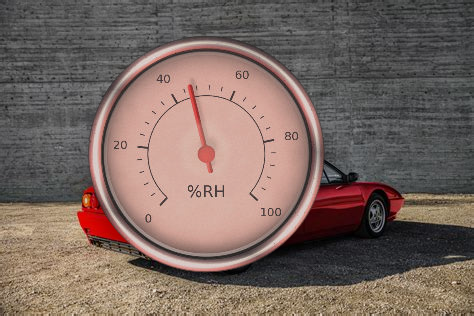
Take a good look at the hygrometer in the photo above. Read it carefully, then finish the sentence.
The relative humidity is 46 %
